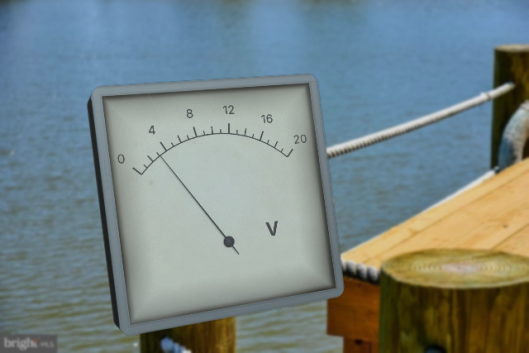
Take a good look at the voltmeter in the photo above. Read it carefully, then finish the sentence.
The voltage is 3 V
